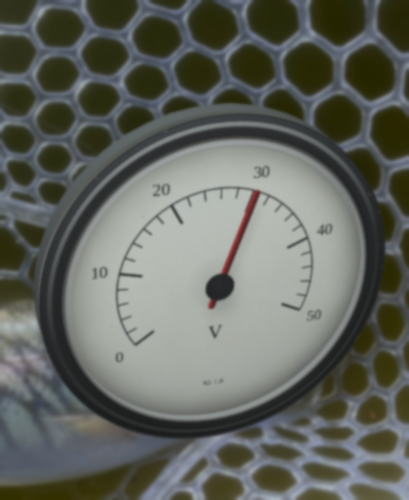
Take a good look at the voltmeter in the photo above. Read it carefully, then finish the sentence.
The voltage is 30 V
